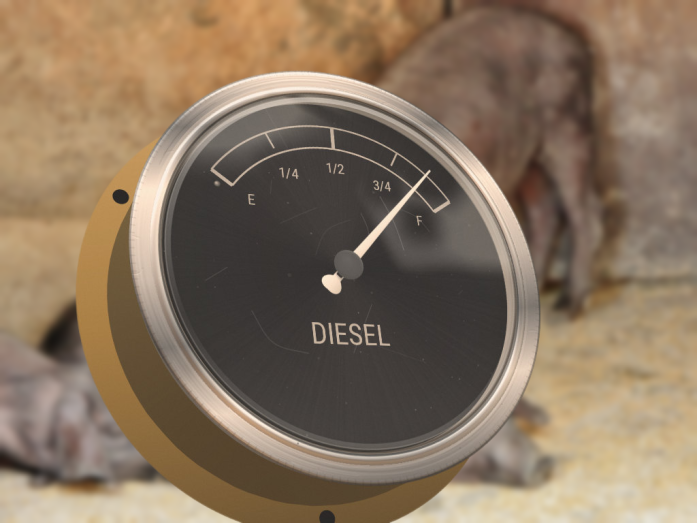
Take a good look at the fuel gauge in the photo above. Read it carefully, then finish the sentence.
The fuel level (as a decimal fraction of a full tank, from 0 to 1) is 0.875
